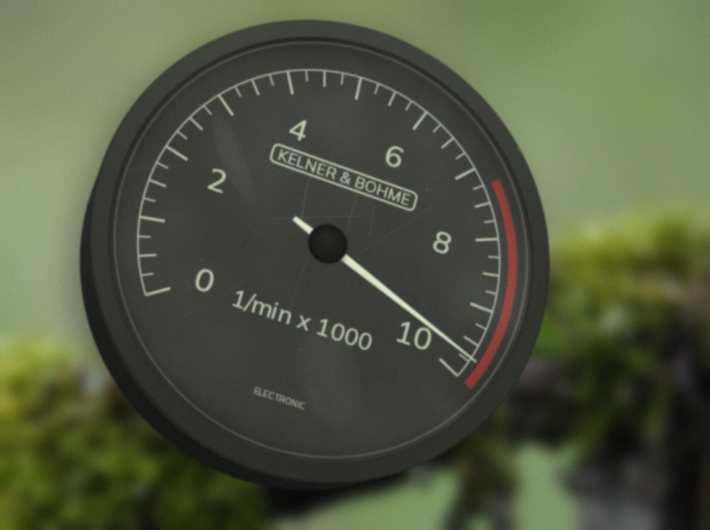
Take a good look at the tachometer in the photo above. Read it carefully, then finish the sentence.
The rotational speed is 9750 rpm
